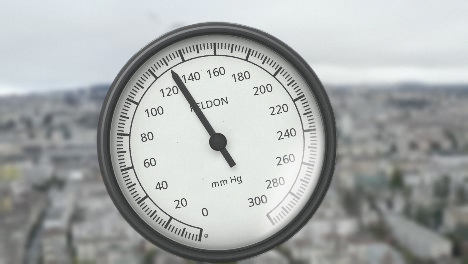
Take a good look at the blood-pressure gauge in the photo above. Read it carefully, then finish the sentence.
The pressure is 130 mmHg
